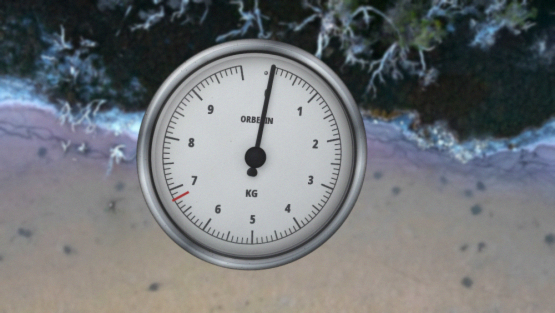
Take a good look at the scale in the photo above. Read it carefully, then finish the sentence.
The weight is 0 kg
